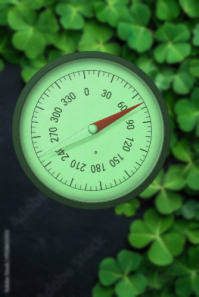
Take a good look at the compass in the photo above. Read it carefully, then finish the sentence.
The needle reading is 70 °
